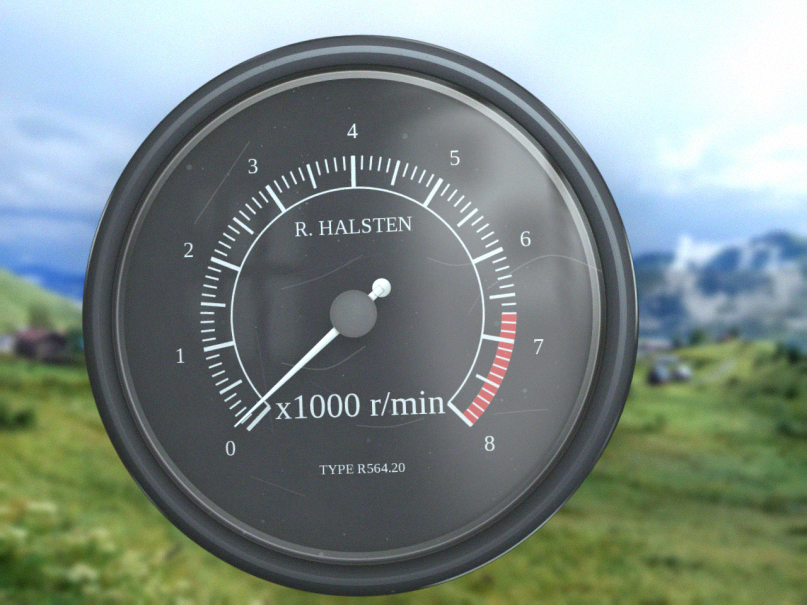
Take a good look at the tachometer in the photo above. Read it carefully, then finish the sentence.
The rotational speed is 100 rpm
